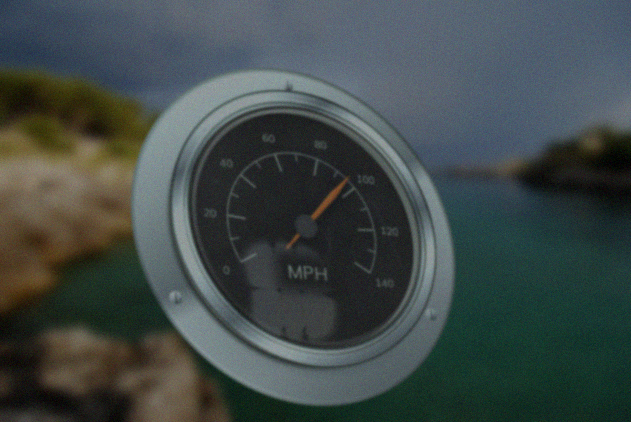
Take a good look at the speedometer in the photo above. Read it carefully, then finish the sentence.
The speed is 95 mph
